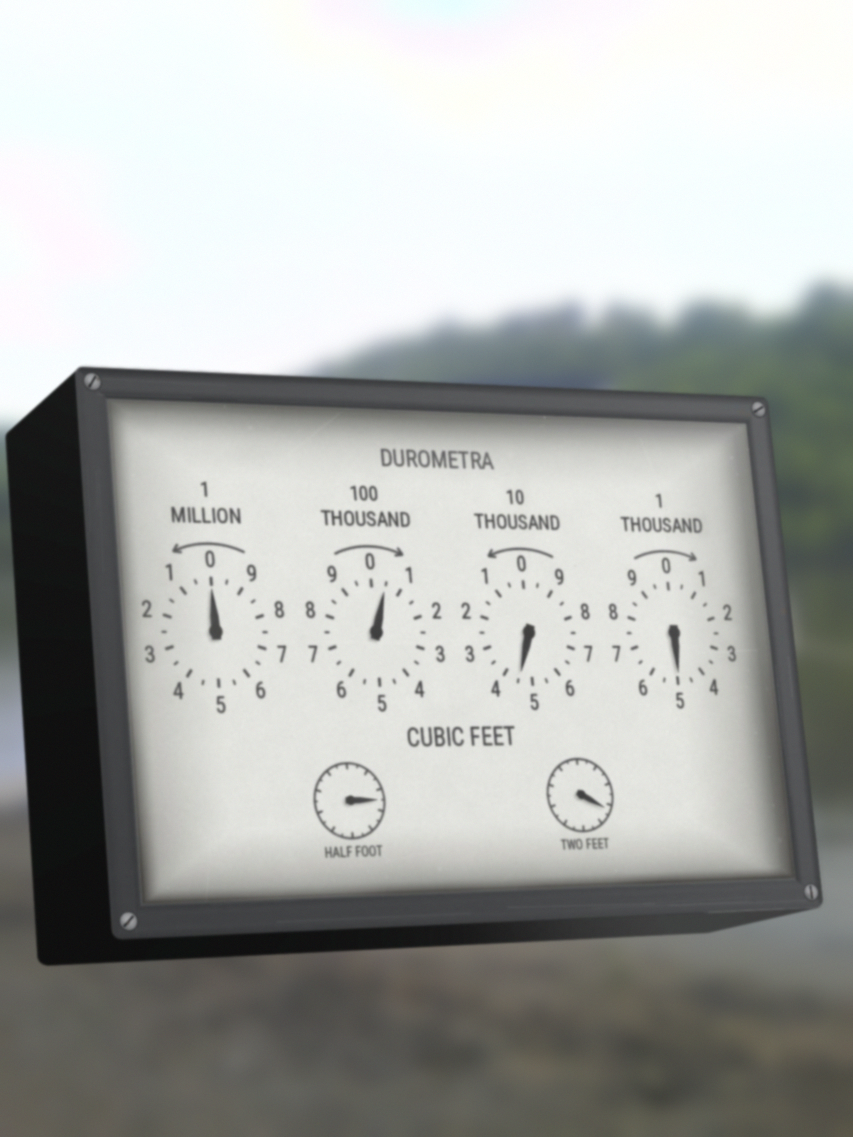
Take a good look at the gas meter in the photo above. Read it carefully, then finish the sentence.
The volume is 4500 ft³
